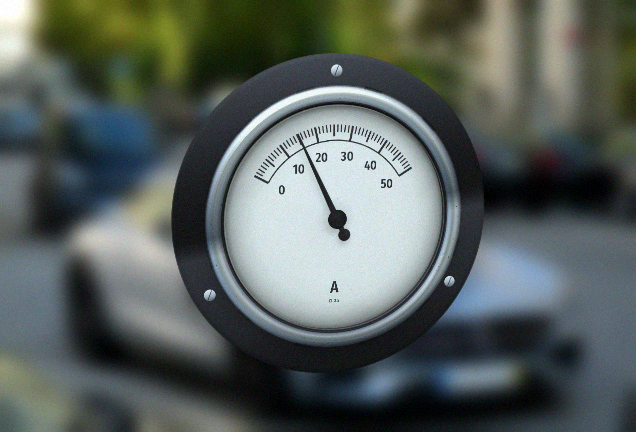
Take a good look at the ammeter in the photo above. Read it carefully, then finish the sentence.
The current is 15 A
